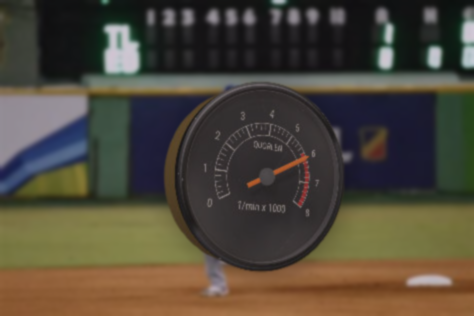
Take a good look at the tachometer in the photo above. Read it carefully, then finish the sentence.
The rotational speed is 6000 rpm
